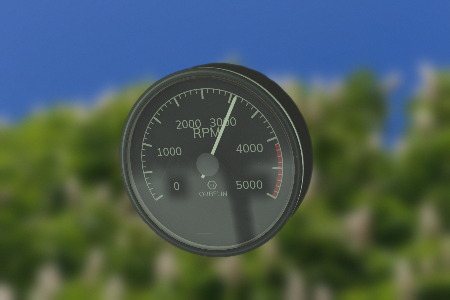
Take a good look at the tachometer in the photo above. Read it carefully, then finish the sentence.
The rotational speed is 3100 rpm
